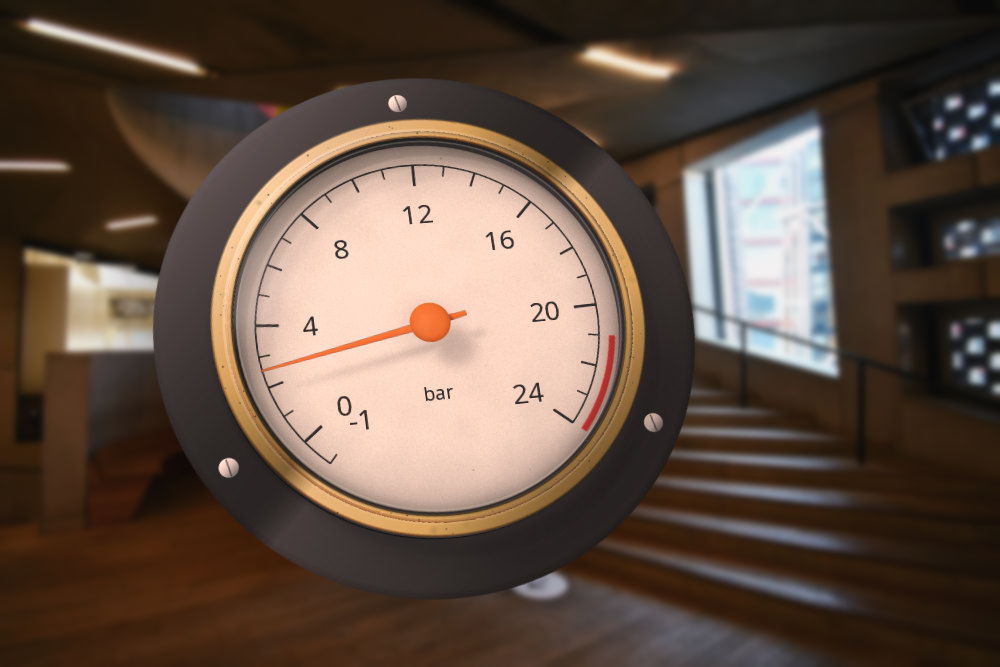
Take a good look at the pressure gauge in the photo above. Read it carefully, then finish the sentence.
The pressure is 2.5 bar
